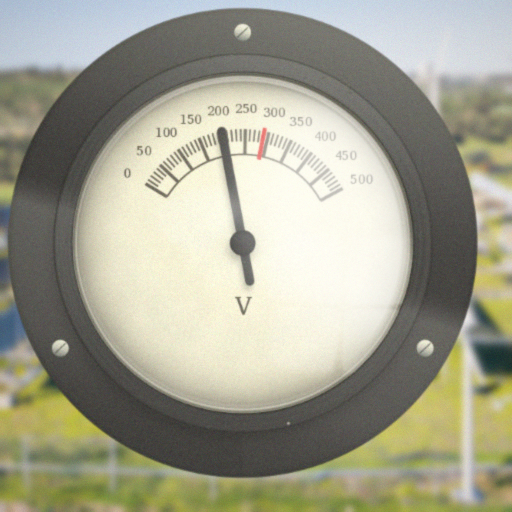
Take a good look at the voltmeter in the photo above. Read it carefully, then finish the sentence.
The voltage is 200 V
